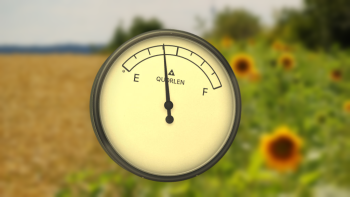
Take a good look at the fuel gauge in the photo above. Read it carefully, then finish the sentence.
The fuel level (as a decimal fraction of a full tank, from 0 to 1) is 0.375
